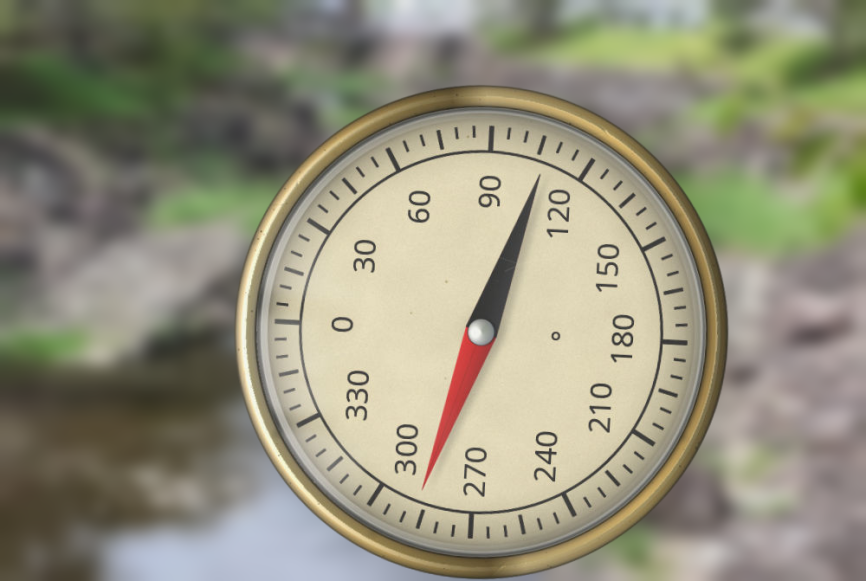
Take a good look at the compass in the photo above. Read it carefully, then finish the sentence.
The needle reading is 287.5 °
